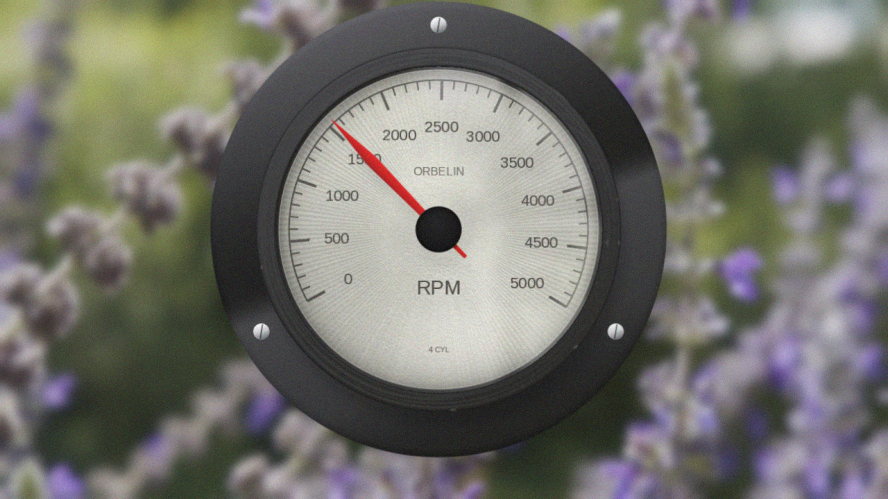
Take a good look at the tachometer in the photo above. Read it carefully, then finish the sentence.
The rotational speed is 1550 rpm
